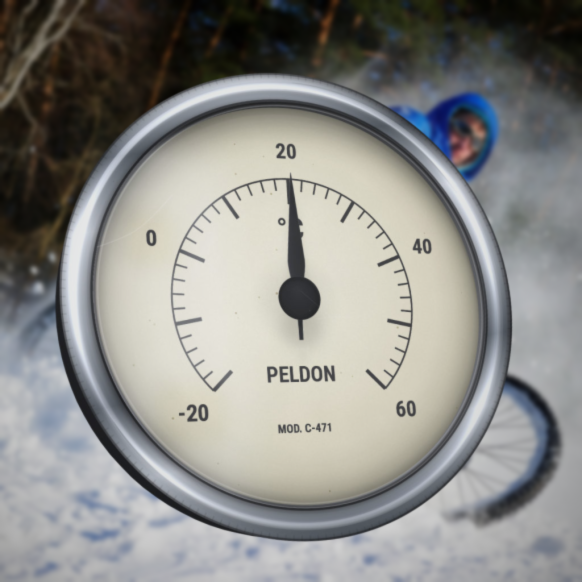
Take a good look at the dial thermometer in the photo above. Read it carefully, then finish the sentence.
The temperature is 20 °C
